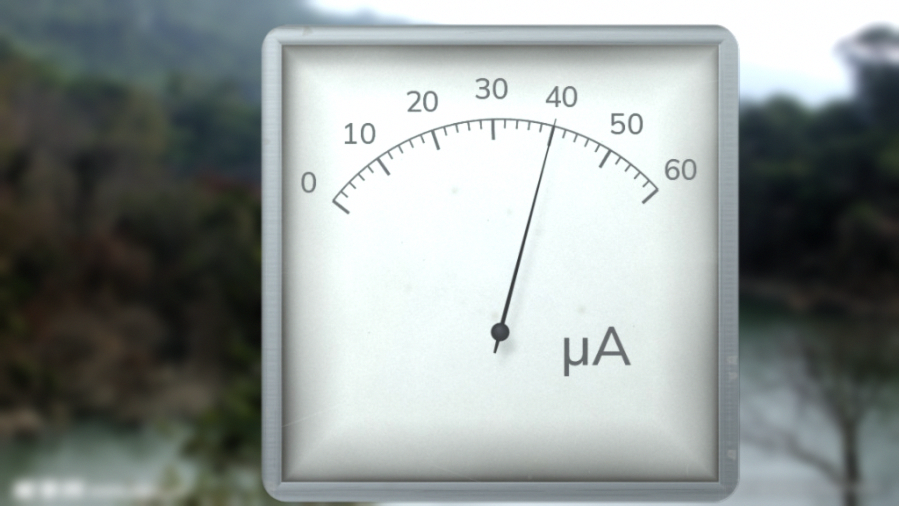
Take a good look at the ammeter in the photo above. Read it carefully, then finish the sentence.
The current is 40 µA
